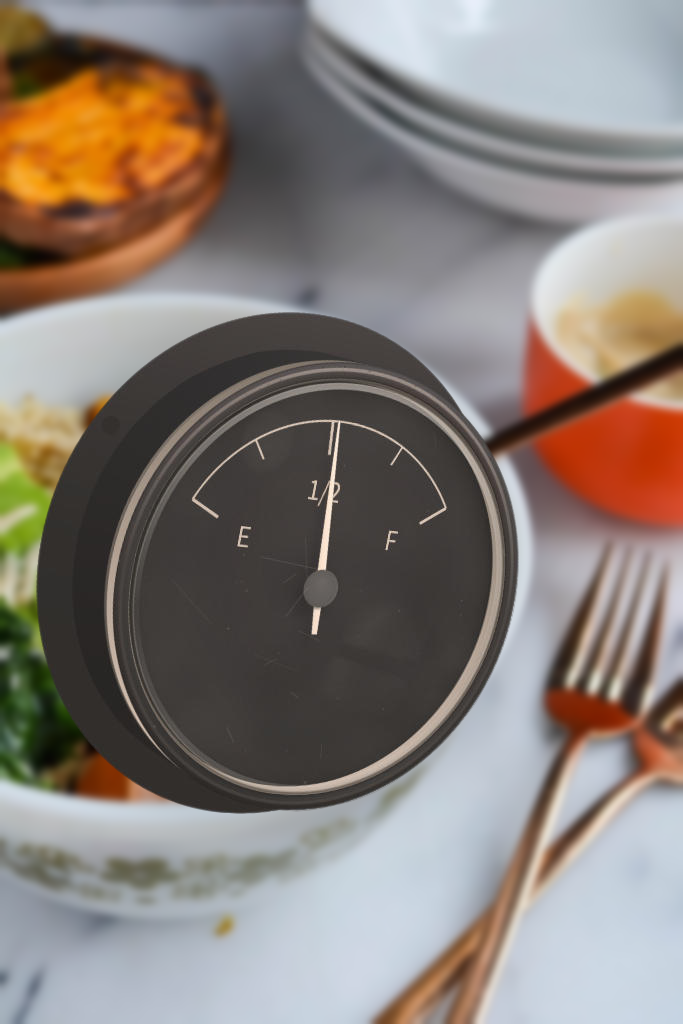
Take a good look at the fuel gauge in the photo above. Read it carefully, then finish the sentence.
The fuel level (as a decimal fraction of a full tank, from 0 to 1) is 0.5
